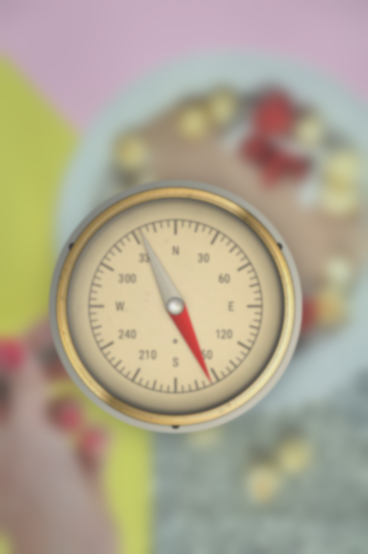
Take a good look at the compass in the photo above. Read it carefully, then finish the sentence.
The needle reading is 155 °
